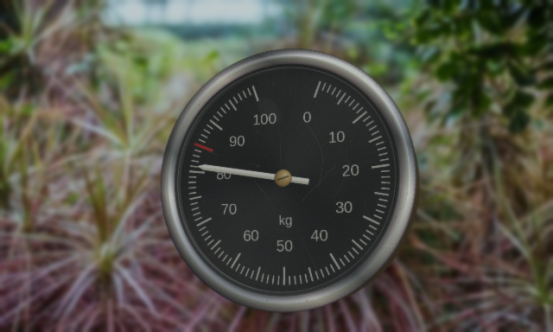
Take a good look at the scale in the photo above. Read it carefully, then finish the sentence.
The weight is 81 kg
